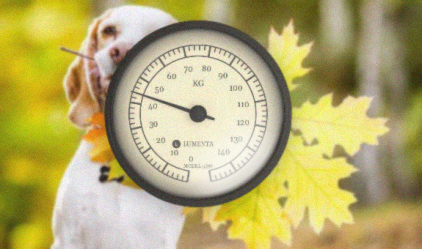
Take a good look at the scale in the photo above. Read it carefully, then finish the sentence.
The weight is 44 kg
